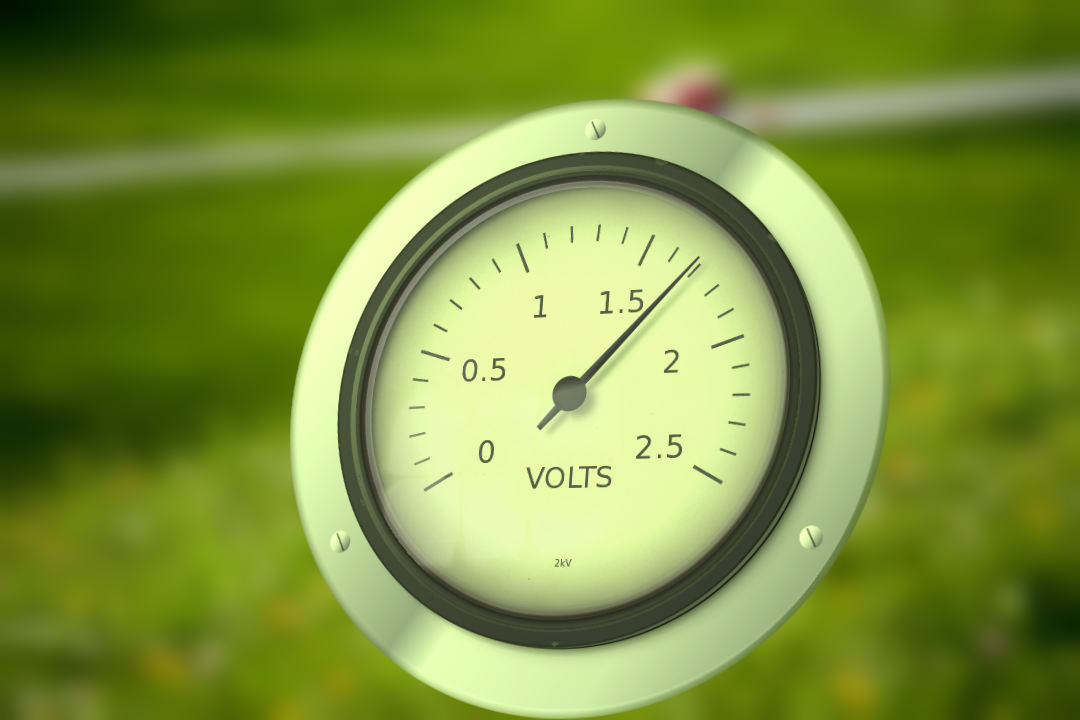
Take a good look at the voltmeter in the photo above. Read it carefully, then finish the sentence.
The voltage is 1.7 V
